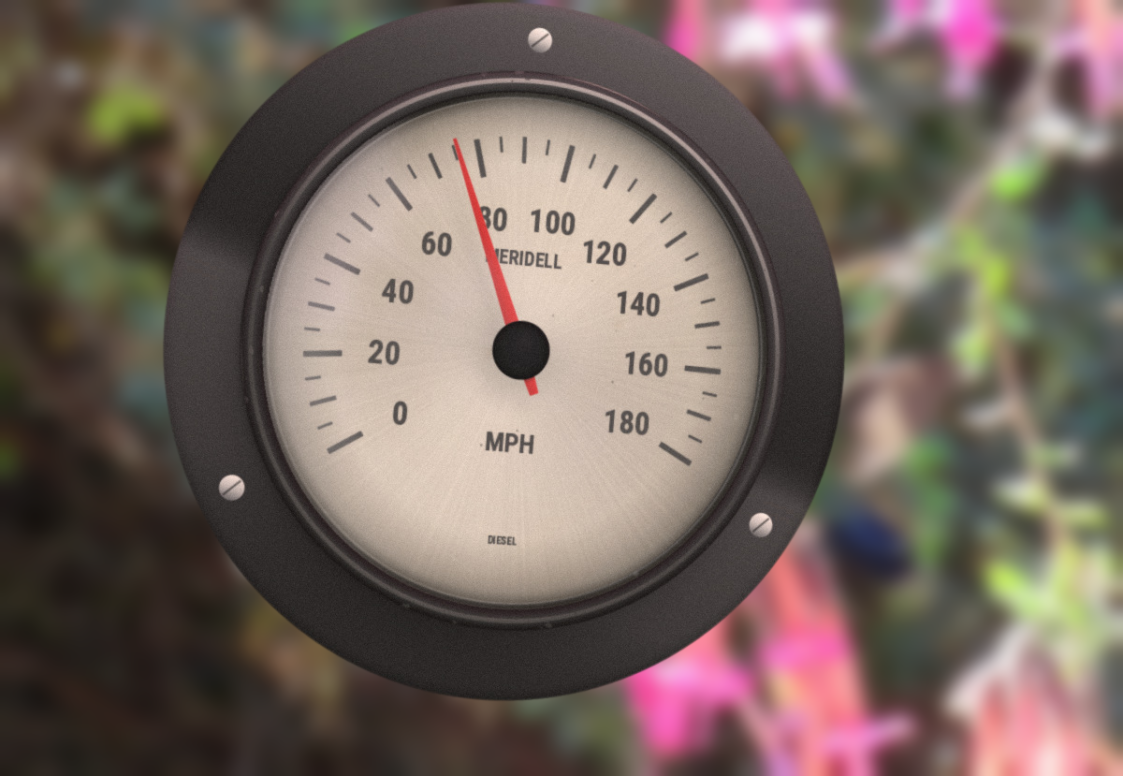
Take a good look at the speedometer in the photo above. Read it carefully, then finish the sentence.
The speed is 75 mph
